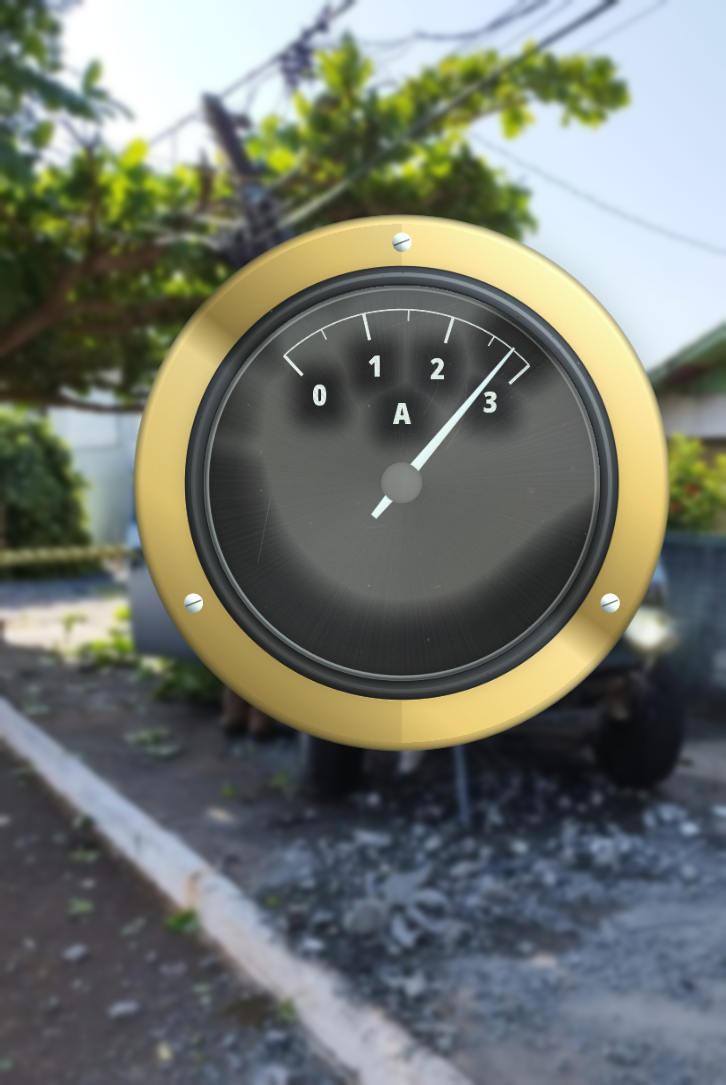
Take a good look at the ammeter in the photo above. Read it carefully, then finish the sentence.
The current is 2.75 A
